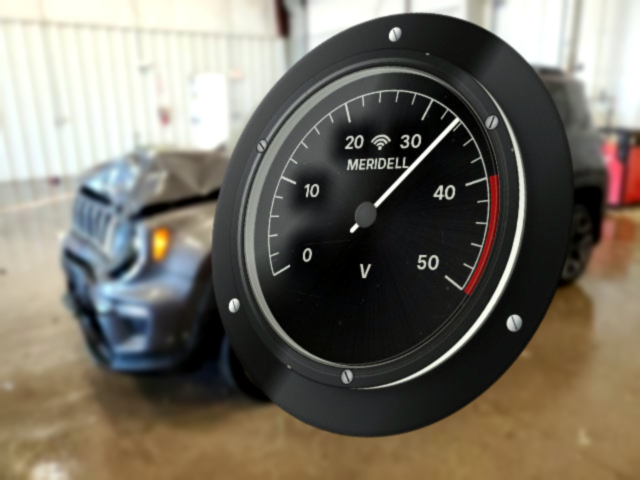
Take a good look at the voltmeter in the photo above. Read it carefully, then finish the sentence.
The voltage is 34 V
